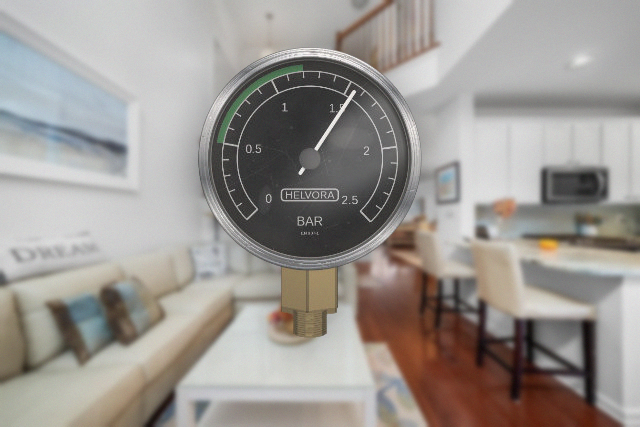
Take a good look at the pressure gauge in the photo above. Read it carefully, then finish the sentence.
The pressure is 1.55 bar
